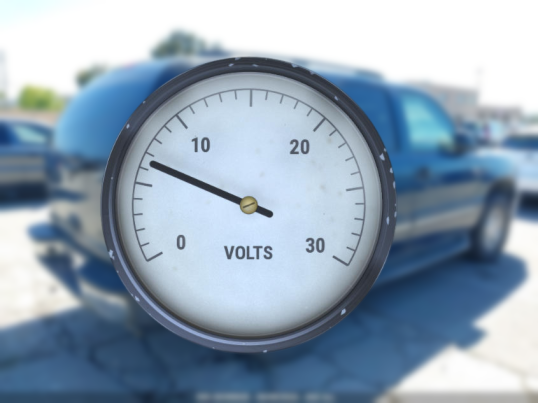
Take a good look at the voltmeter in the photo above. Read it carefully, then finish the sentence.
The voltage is 6.5 V
